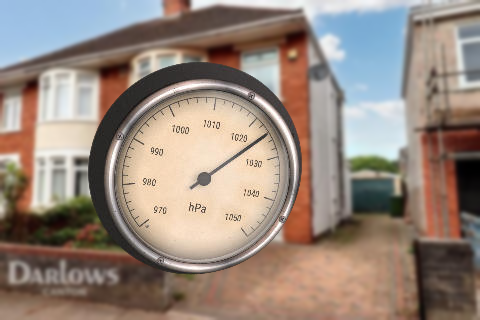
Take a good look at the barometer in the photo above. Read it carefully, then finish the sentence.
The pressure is 1024 hPa
